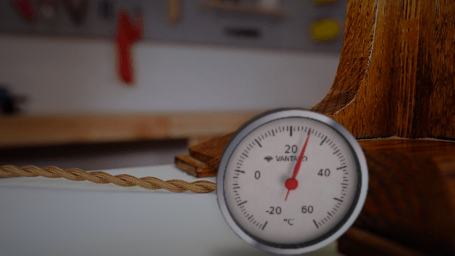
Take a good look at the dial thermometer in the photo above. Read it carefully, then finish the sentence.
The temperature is 25 °C
